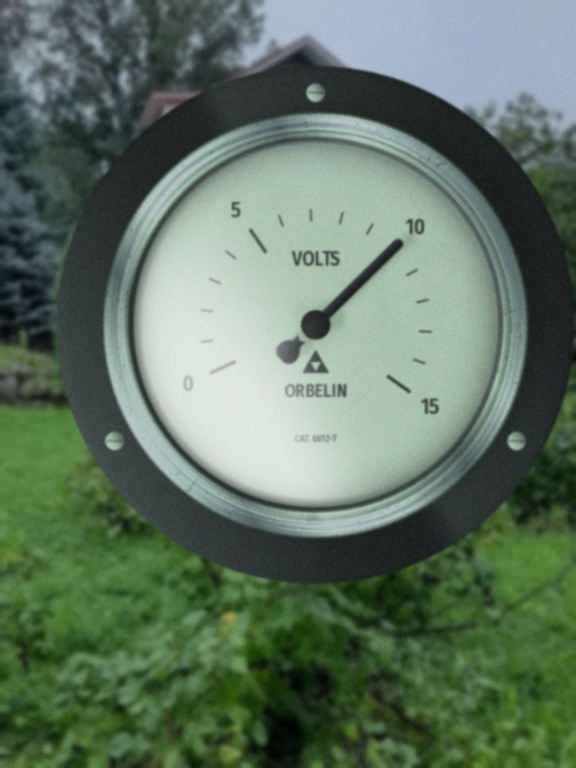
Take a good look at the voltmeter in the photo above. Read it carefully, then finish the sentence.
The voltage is 10 V
